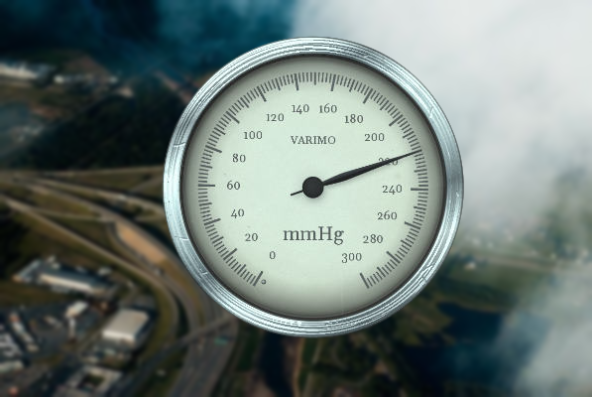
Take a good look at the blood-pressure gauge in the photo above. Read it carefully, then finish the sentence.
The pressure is 220 mmHg
